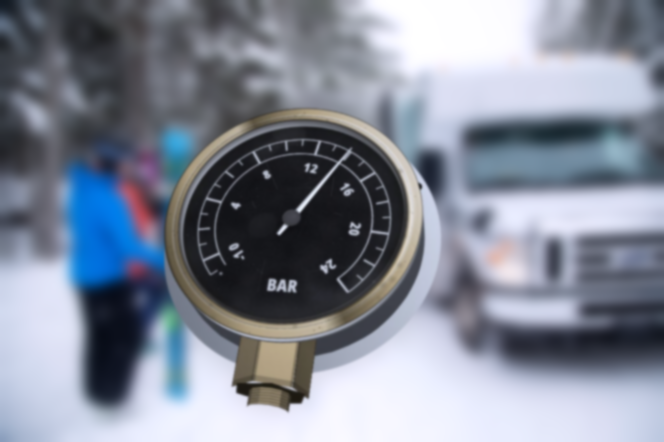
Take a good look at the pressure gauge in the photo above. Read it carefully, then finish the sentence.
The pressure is 14 bar
